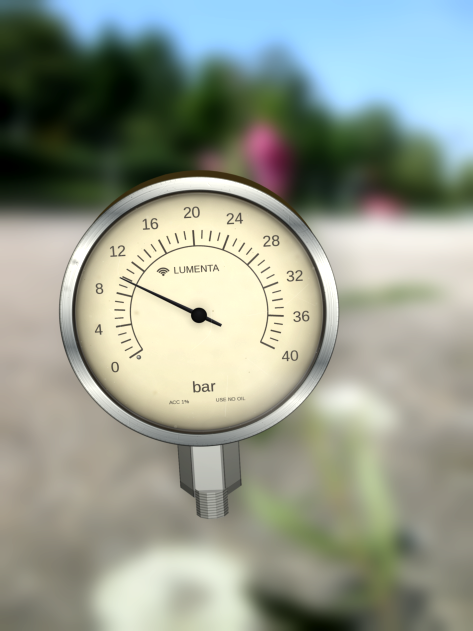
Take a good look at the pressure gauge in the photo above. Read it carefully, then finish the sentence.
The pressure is 10 bar
